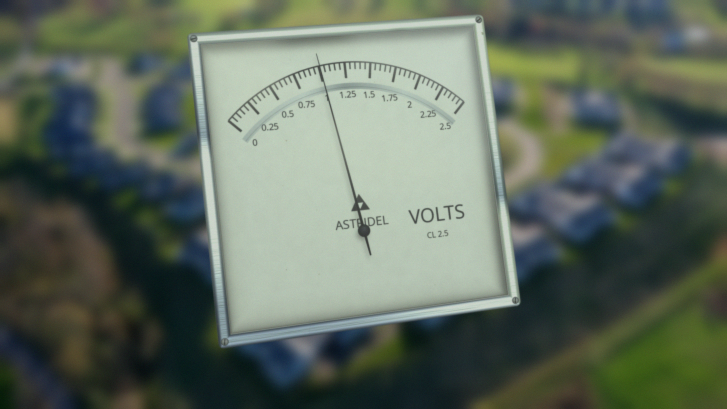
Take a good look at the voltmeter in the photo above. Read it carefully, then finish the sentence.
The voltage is 1 V
